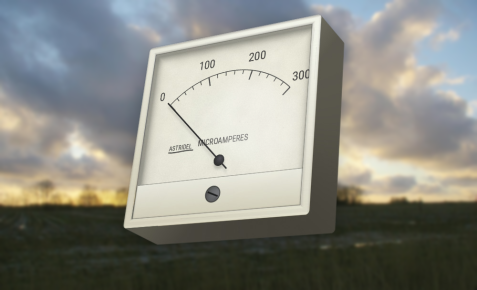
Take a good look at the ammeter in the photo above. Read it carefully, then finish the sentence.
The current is 0 µA
